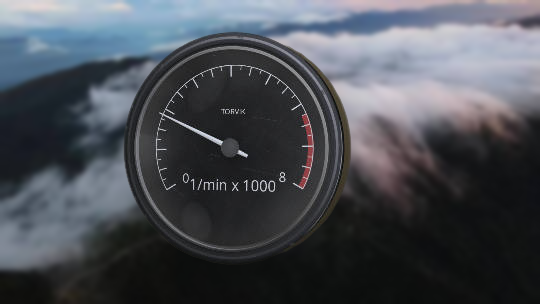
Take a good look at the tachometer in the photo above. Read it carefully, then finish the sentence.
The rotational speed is 1875 rpm
